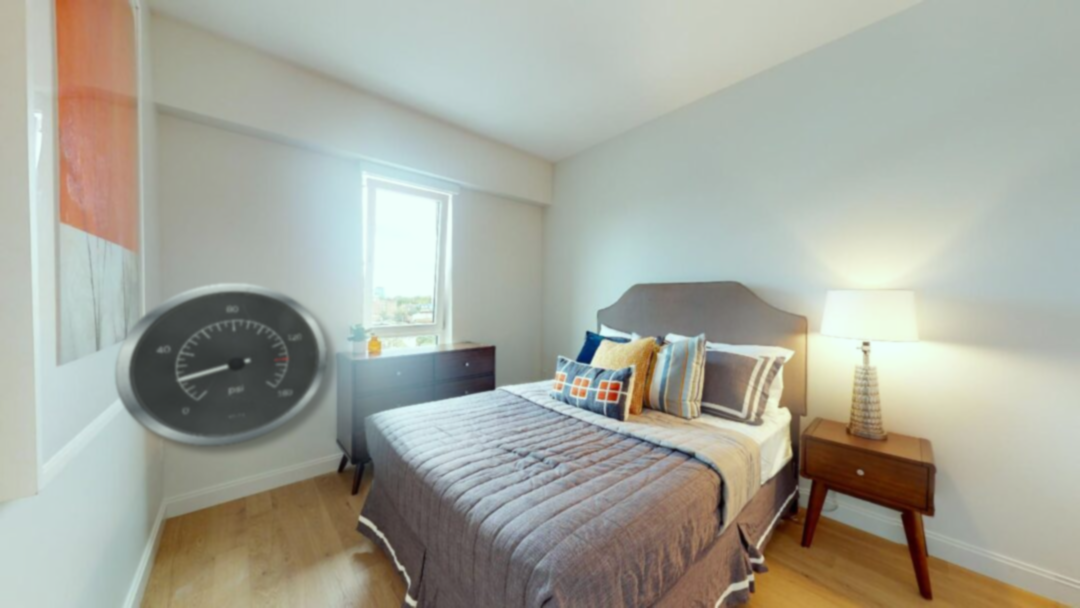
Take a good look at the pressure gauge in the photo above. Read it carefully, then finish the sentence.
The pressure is 20 psi
